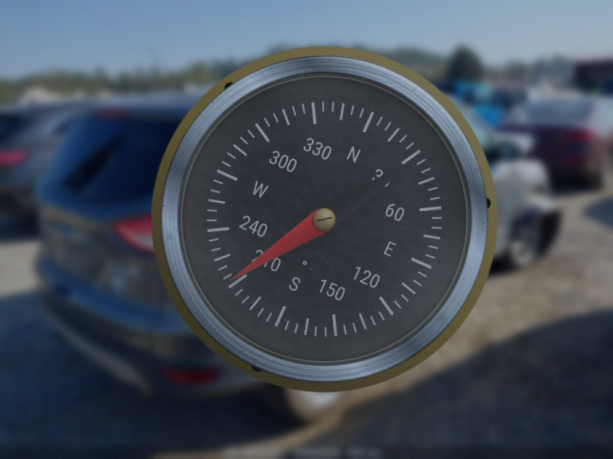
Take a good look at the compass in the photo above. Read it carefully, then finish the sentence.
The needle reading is 212.5 °
